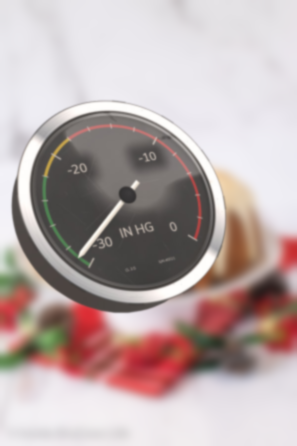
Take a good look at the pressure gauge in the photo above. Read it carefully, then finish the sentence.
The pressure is -29 inHg
